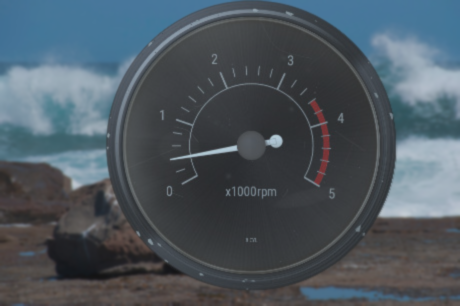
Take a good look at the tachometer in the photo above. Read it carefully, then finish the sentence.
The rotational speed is 400 rpm
